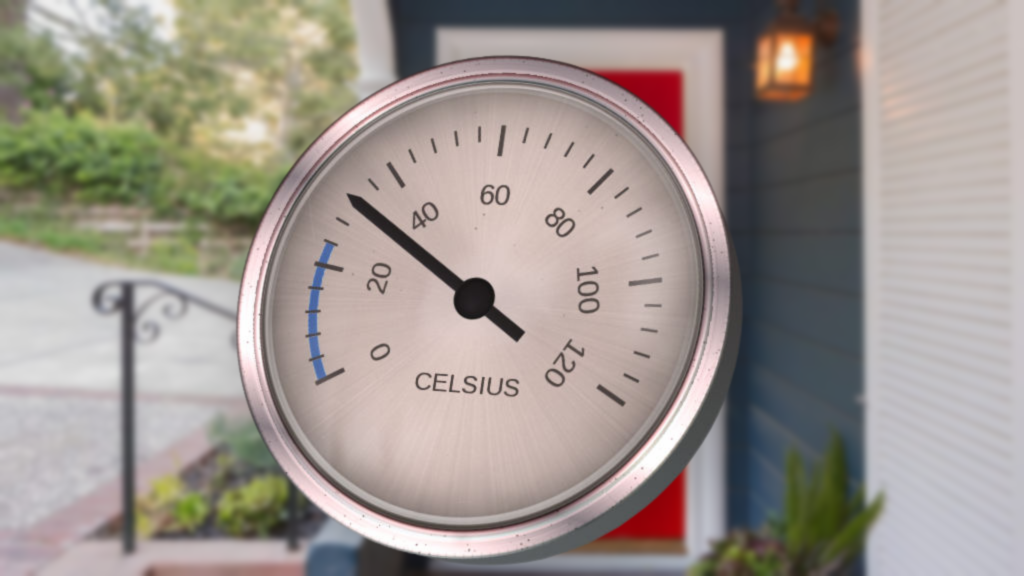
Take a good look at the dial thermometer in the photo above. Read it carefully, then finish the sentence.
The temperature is 32 °C
